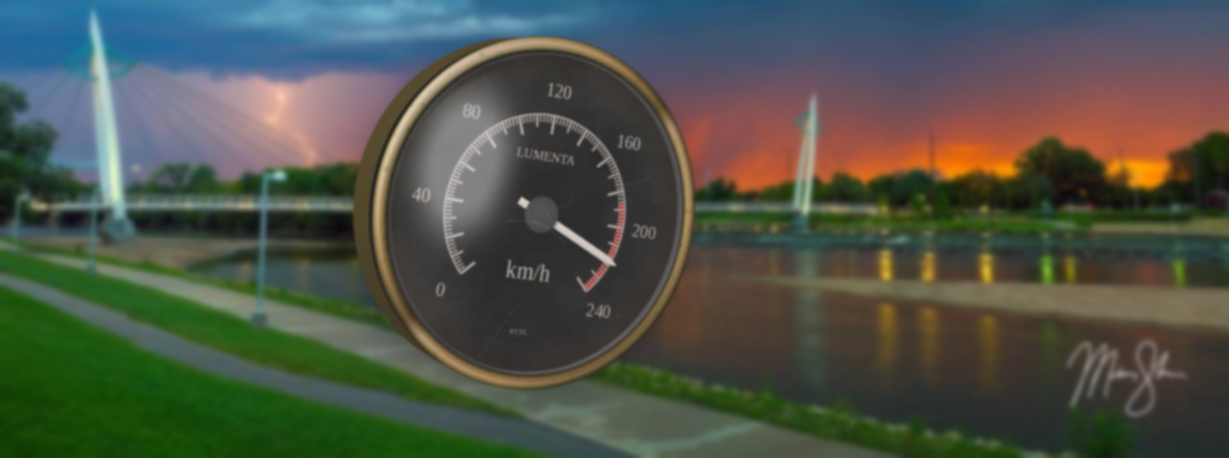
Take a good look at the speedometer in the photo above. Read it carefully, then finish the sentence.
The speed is 220 km/h
